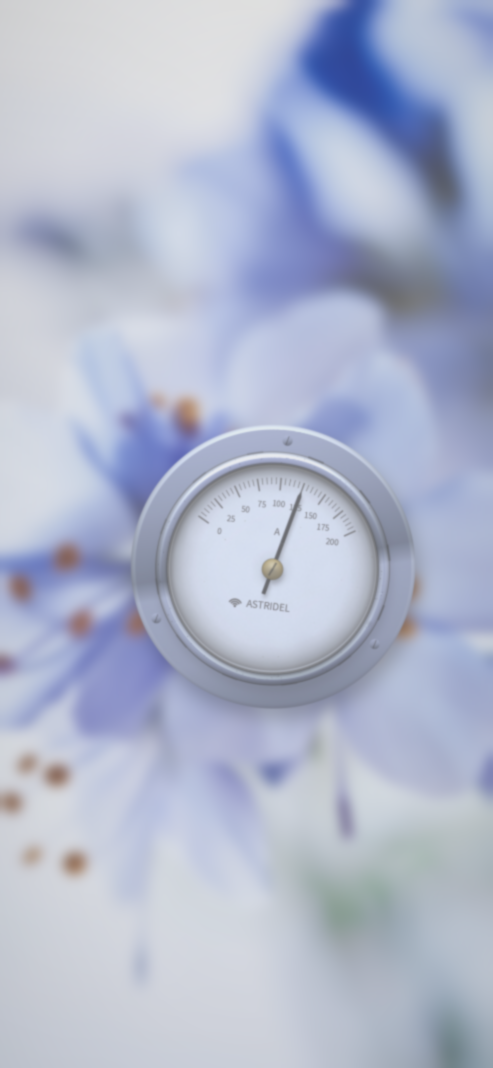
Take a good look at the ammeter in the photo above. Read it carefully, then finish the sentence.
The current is 125 A
